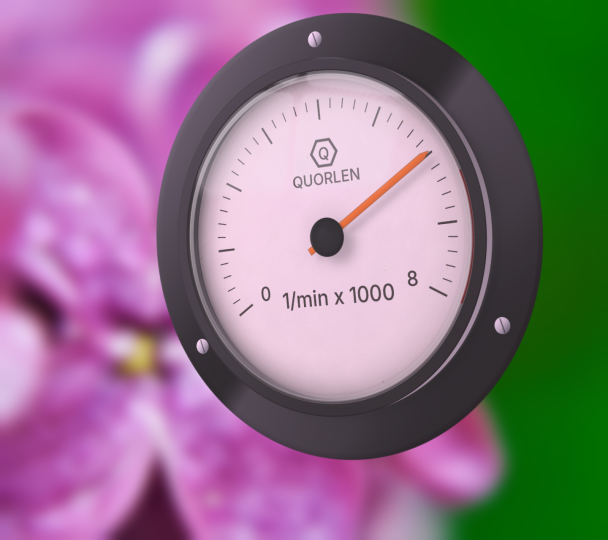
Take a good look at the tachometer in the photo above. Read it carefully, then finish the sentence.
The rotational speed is 6000 rpm
